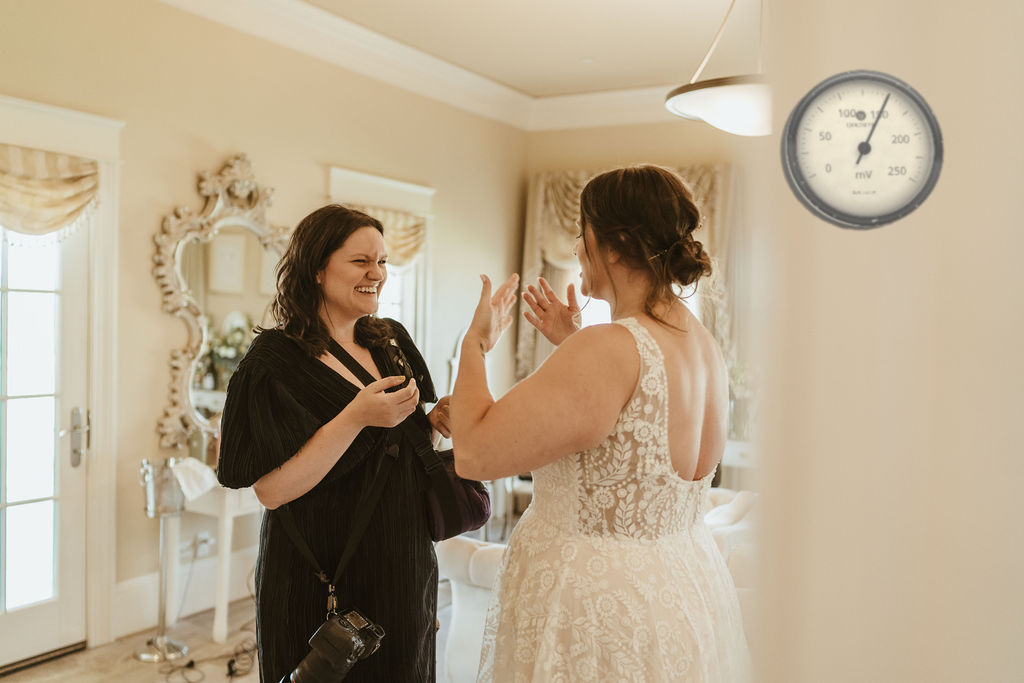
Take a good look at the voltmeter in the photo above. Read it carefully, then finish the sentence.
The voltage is 150 mV
